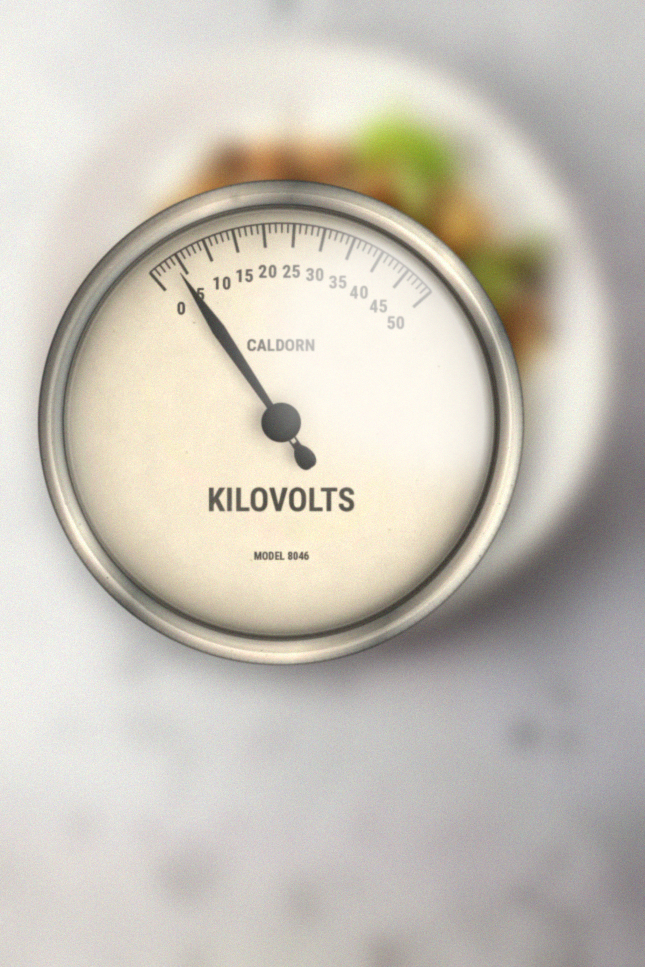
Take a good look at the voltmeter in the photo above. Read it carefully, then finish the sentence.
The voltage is 4 kV
